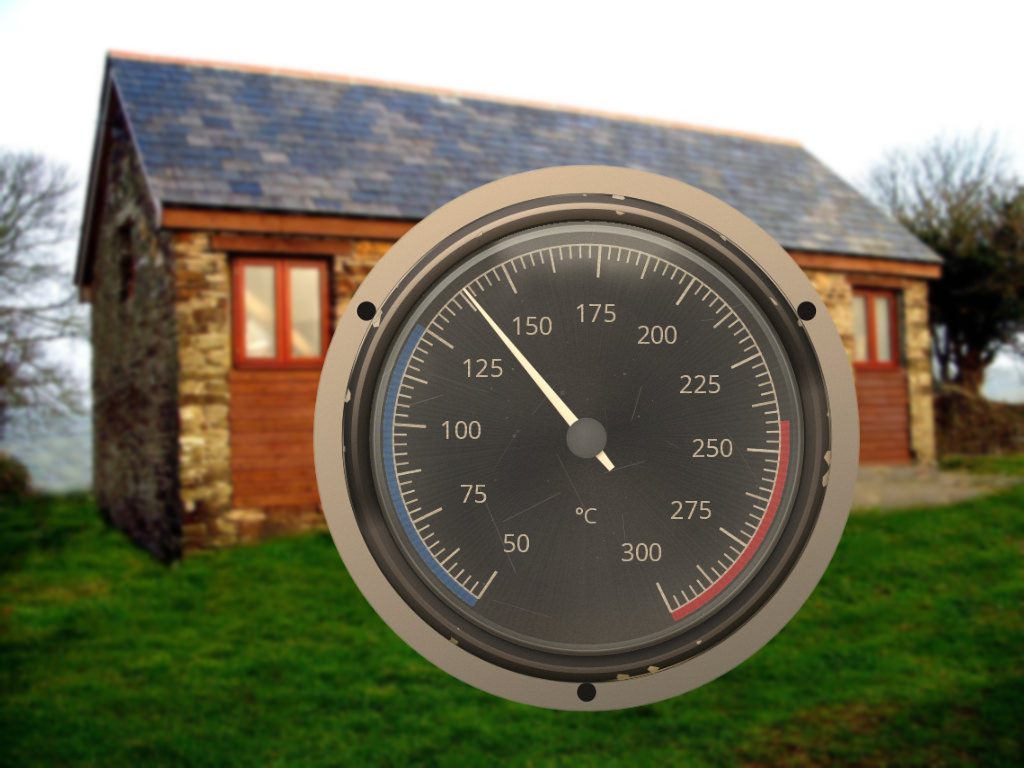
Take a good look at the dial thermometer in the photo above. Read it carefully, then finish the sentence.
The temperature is 138.75 °C
